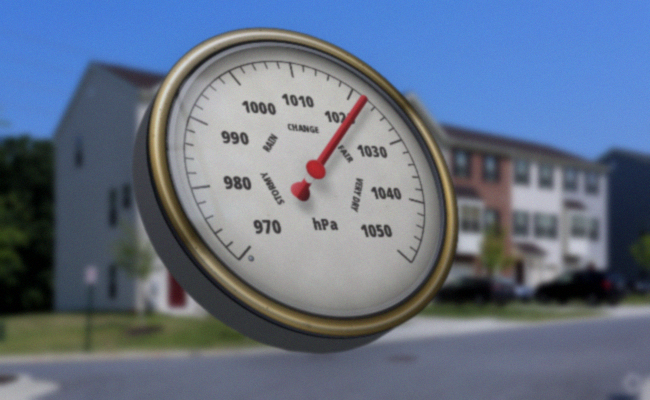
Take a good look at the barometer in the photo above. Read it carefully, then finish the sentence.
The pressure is 1022 hPa
